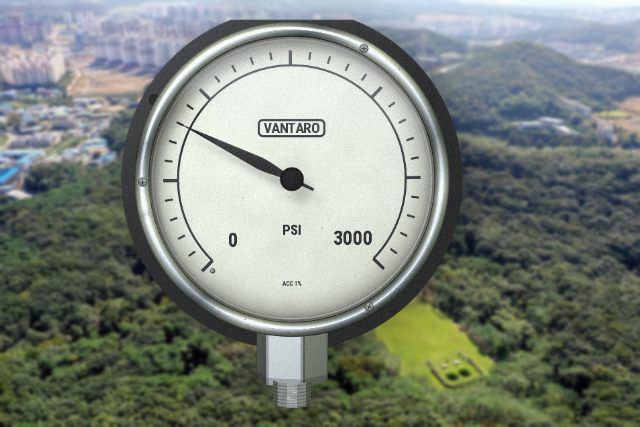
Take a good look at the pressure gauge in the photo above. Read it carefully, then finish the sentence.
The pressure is 800 psi
